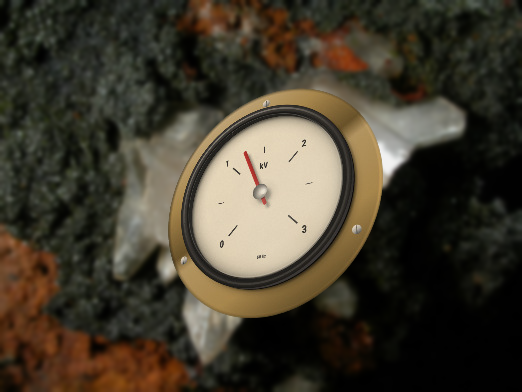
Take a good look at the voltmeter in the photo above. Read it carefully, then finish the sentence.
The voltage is 1.25 kV
